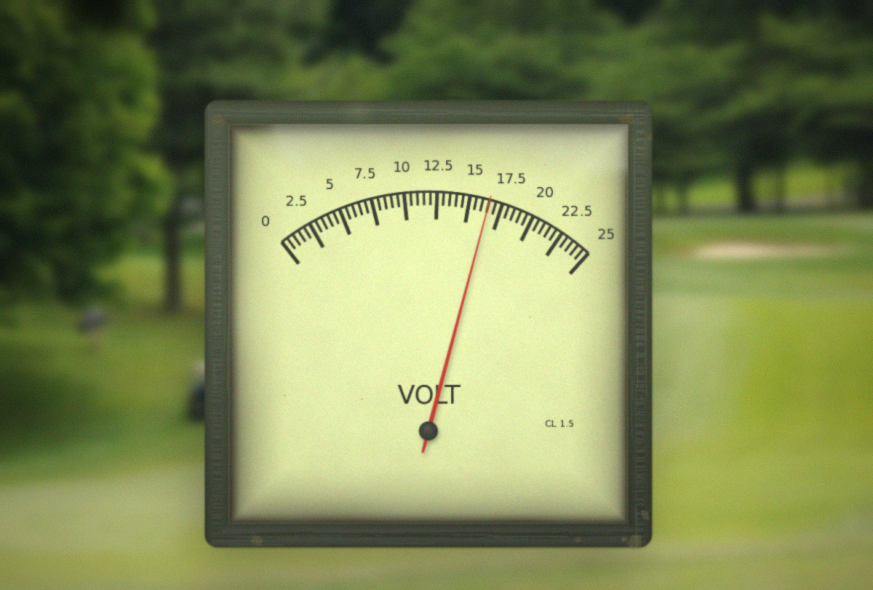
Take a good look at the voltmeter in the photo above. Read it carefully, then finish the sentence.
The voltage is 16.5 V
